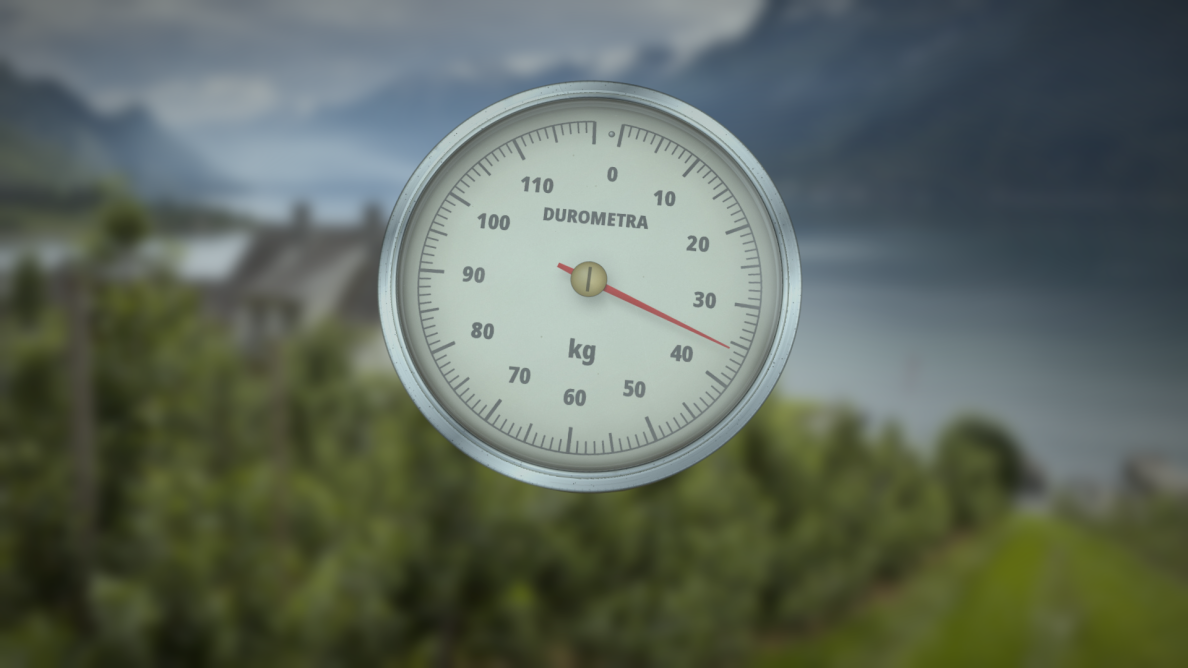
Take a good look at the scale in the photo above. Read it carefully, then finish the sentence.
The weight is 36 kg
